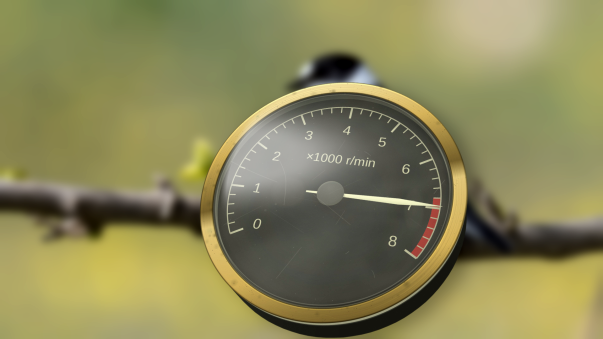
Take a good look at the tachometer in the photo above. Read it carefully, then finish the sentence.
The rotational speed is 7000 rpm
